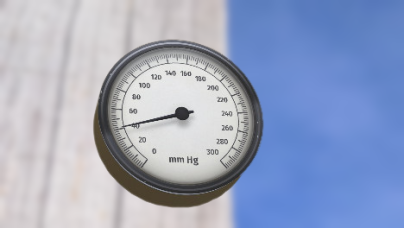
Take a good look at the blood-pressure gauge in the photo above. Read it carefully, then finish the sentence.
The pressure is 40 mmHg
